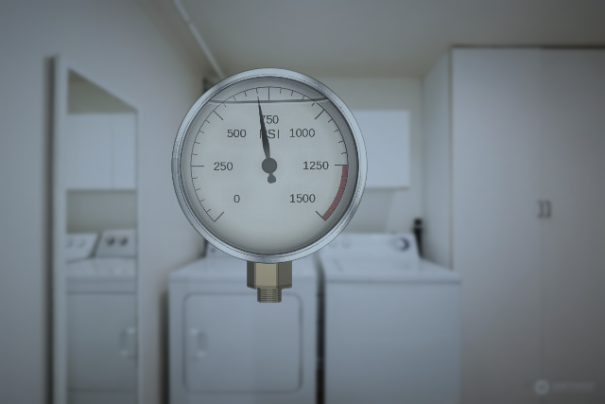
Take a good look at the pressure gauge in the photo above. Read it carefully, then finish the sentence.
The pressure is 700 psi
